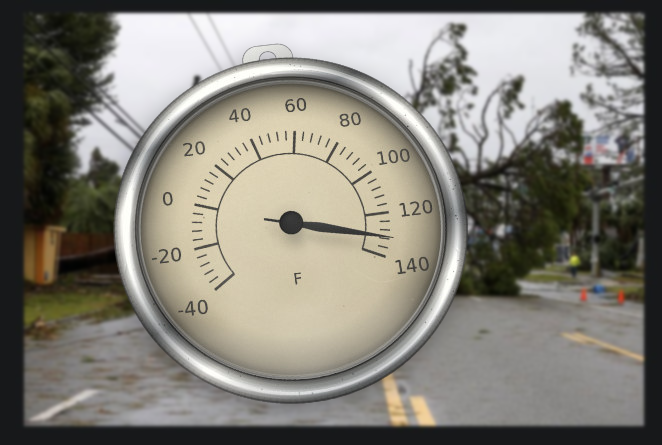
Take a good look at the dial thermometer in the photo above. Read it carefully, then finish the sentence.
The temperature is 132 °F
